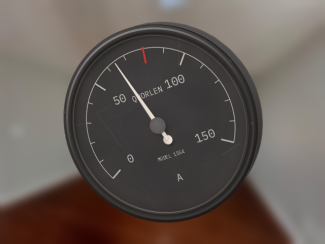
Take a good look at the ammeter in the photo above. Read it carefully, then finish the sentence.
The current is 65 A
